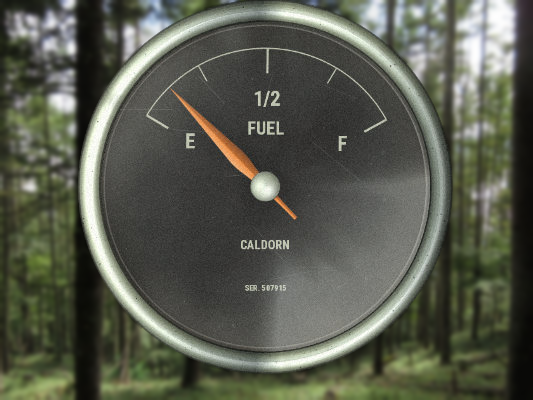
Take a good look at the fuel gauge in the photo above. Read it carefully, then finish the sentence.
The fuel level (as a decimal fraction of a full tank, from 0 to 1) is 0.125
